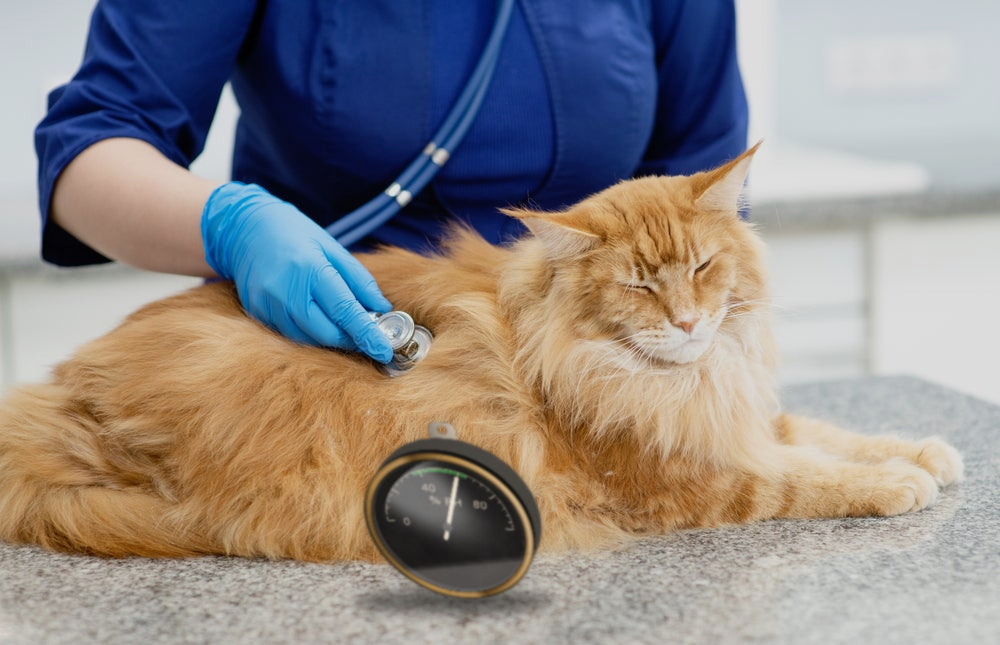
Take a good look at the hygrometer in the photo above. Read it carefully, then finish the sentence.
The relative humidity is 60 %
